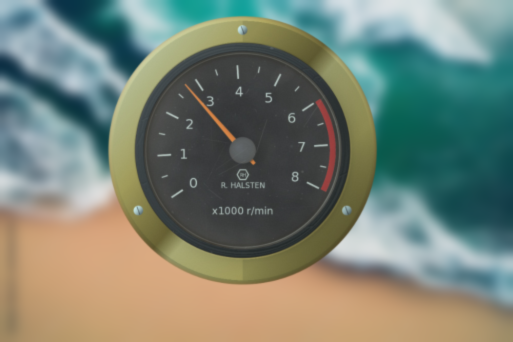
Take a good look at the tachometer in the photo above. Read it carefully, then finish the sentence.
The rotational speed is 2750 rpm
